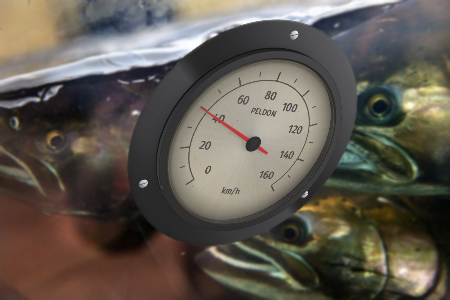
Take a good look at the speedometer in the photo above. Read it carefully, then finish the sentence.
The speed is 40 km/h
